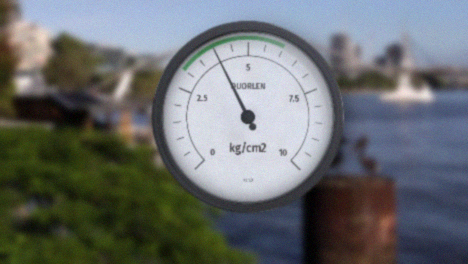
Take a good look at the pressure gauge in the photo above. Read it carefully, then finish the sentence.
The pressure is 4 kg/cm²
